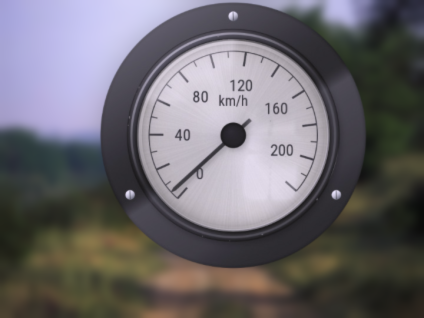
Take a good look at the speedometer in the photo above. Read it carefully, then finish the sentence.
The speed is 5 km/h
